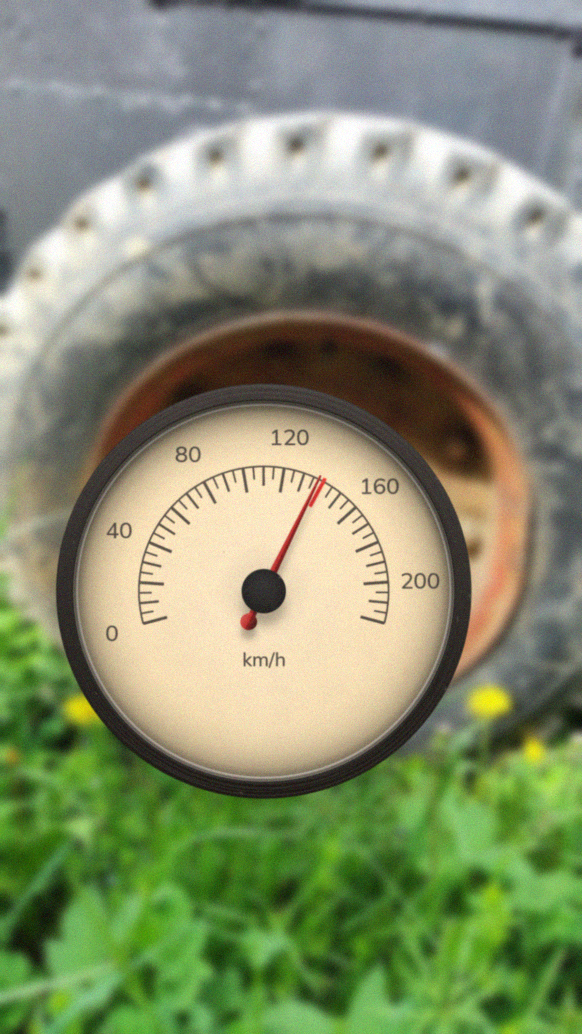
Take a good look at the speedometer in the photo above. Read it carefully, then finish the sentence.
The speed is 137.5 km/h
